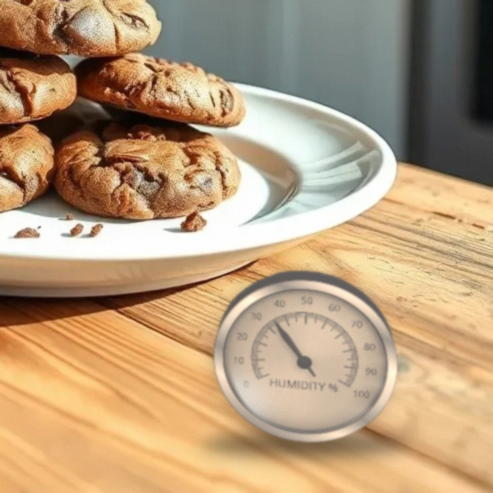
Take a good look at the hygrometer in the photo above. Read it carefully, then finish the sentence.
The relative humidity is 35 %
